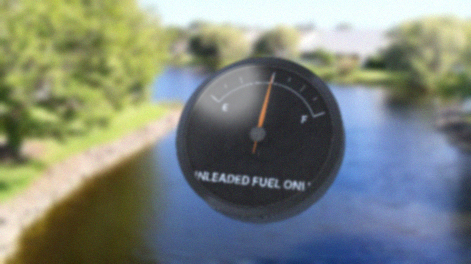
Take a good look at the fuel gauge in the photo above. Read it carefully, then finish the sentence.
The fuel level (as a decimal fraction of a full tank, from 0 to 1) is 0.5
